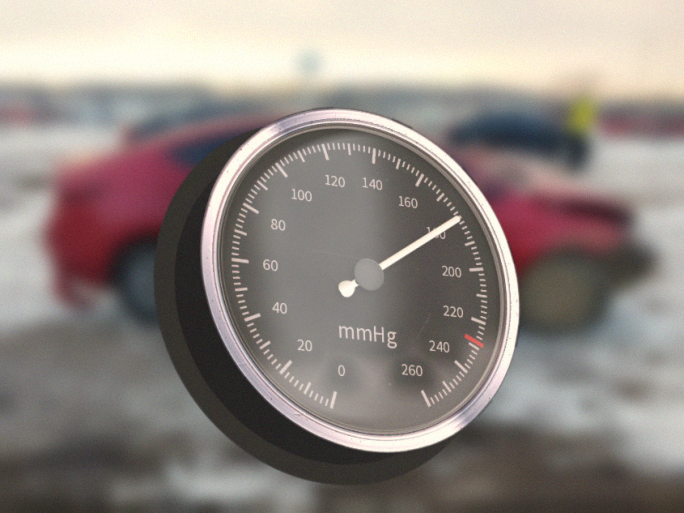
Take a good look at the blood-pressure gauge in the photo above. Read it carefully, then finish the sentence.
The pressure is 180 mmHg
